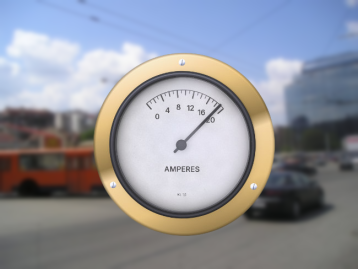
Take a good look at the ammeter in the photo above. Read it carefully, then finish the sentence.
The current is 19 A
